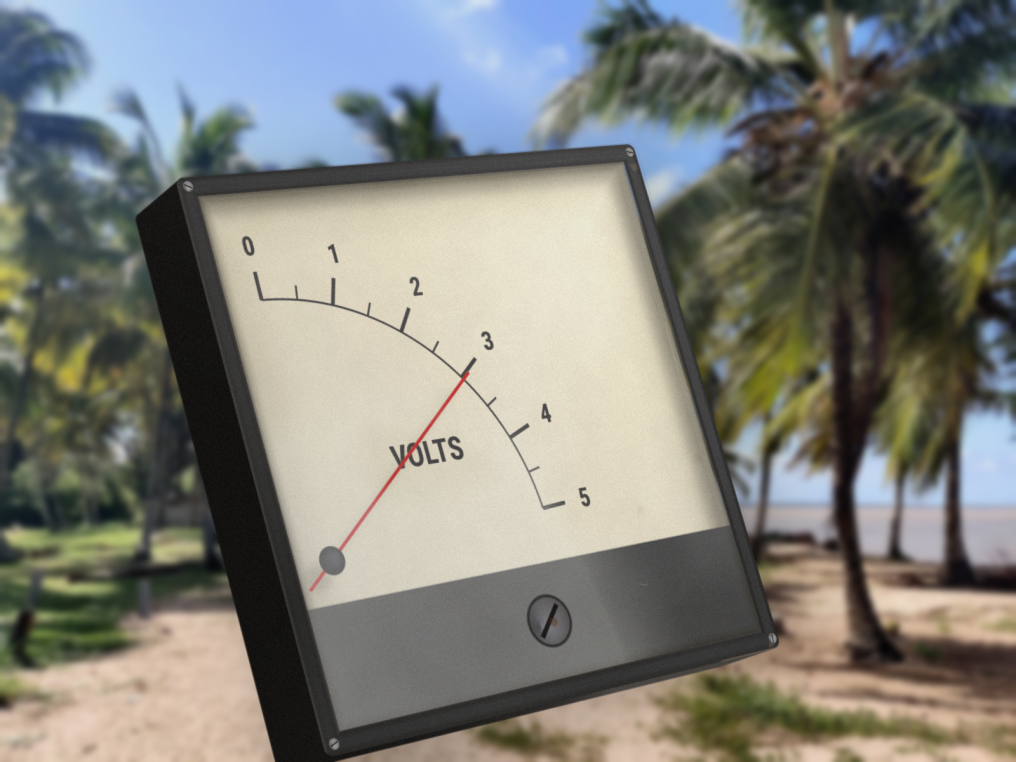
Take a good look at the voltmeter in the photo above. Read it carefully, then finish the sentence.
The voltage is 3 V
